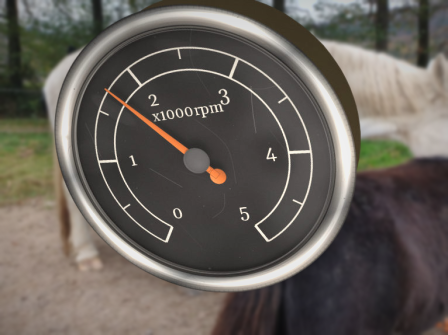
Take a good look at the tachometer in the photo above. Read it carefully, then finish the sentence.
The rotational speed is 1750 rpm
